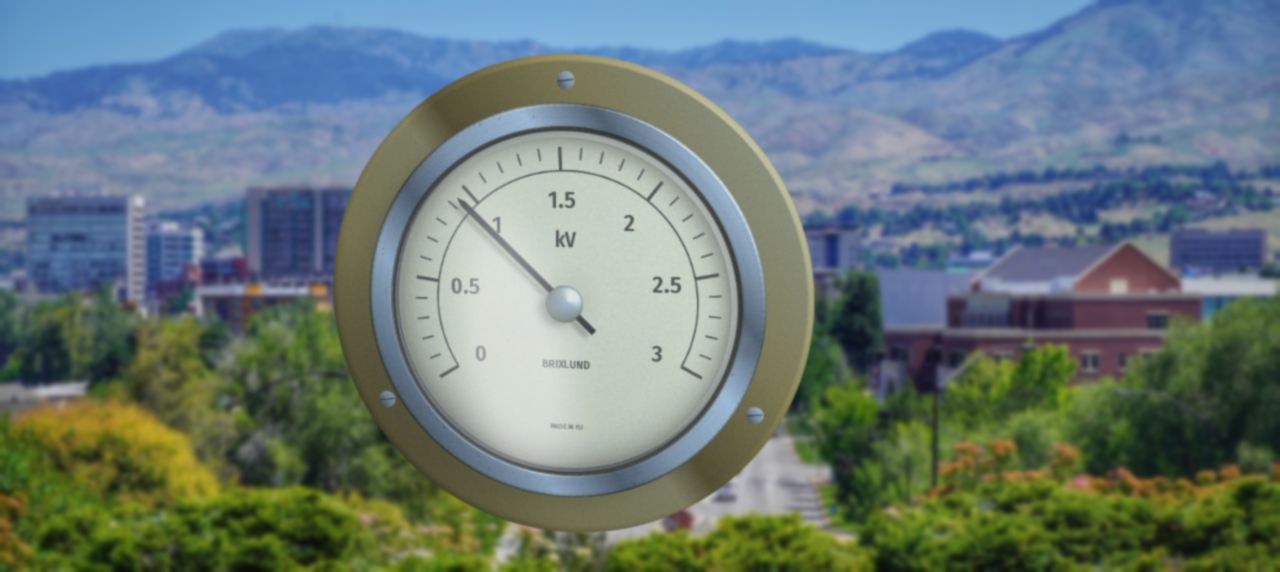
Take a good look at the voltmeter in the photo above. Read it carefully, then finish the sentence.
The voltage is 0.95 kV
